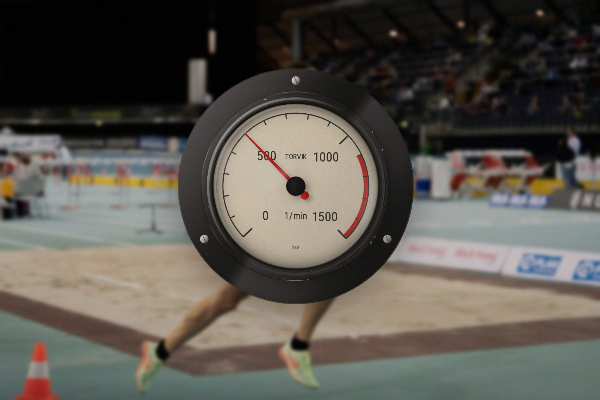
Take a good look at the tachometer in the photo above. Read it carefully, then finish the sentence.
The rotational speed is 500 rpm
